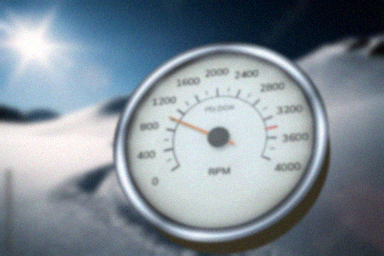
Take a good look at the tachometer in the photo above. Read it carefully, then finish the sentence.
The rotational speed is 1000 rpm
